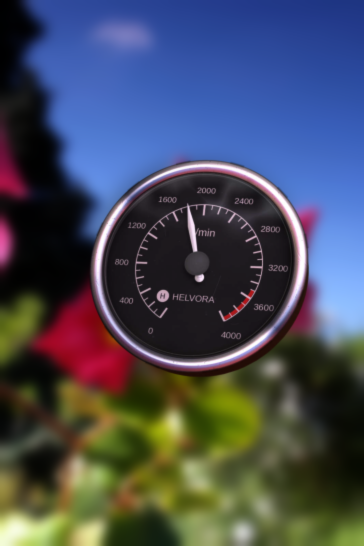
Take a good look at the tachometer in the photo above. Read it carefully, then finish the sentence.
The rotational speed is 1800 rpm
